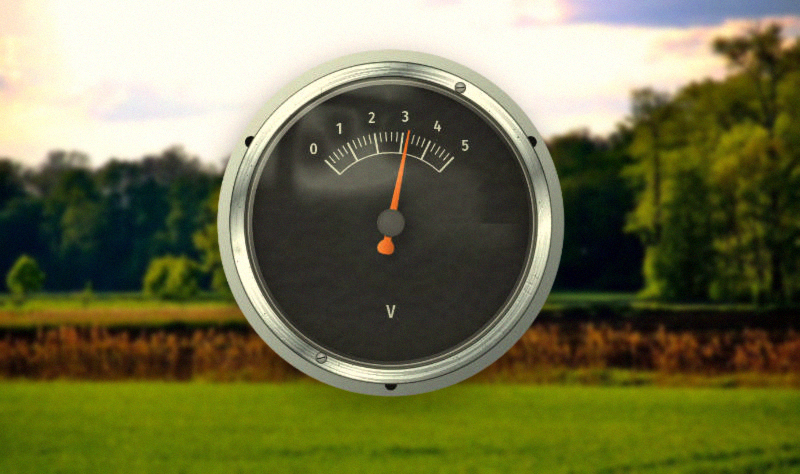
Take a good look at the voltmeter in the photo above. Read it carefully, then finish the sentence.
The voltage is 3.2 V
